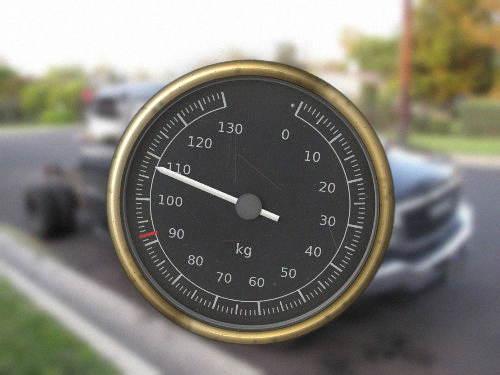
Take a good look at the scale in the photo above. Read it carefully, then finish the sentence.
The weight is 108 kg
